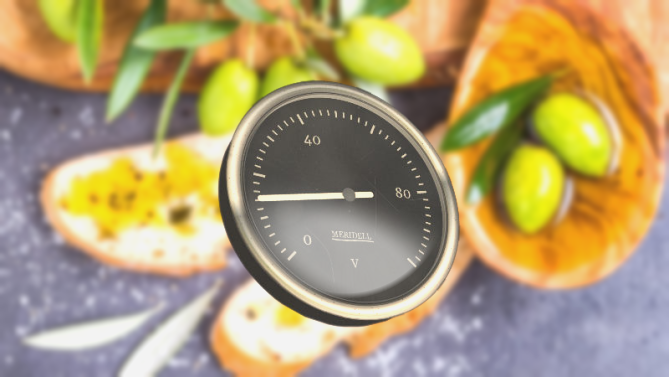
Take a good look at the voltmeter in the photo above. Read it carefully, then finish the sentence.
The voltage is 14 V
